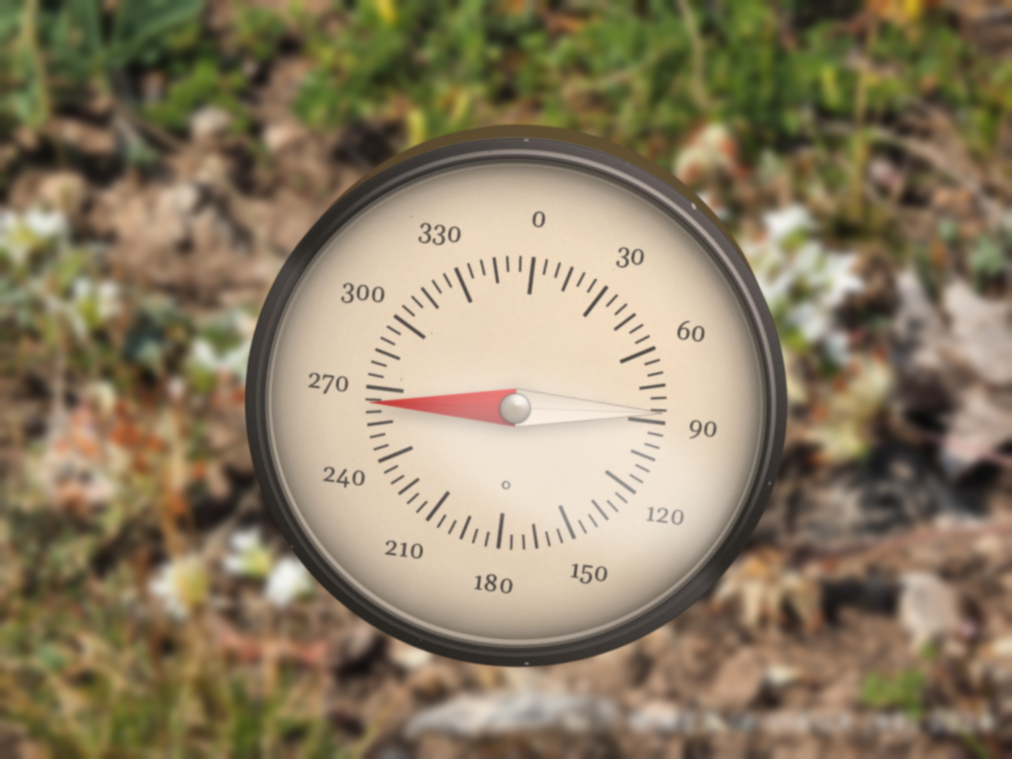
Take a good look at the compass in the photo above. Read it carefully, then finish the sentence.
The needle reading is 265 °
